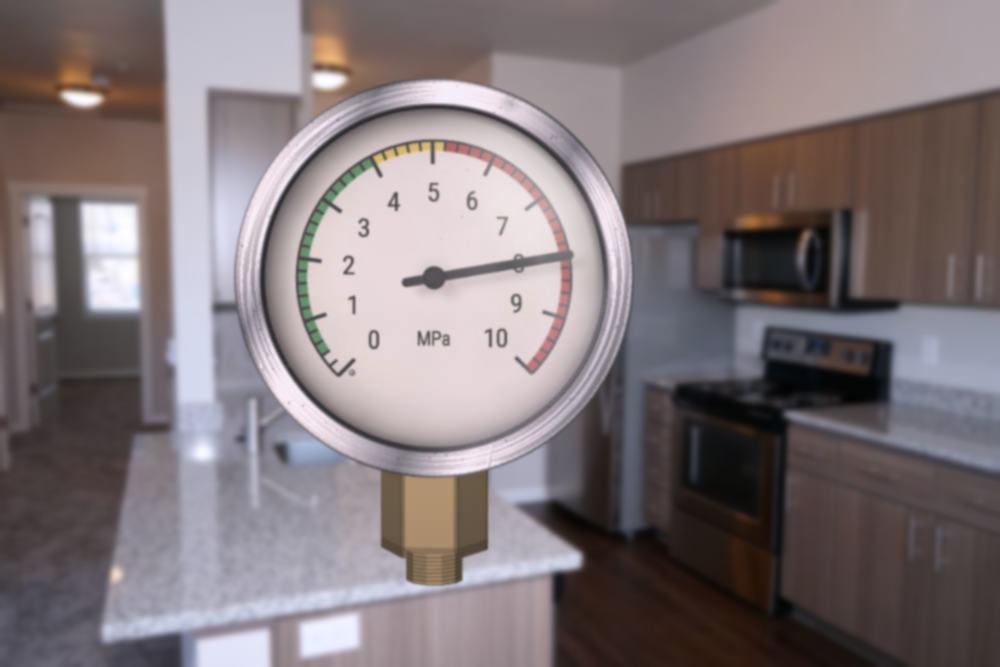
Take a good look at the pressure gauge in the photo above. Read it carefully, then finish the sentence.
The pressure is 8 MPa
